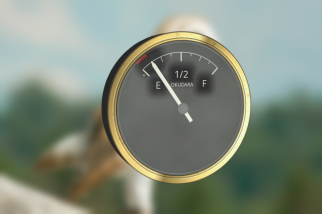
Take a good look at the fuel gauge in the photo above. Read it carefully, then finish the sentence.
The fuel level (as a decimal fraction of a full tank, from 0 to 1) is 0.125
